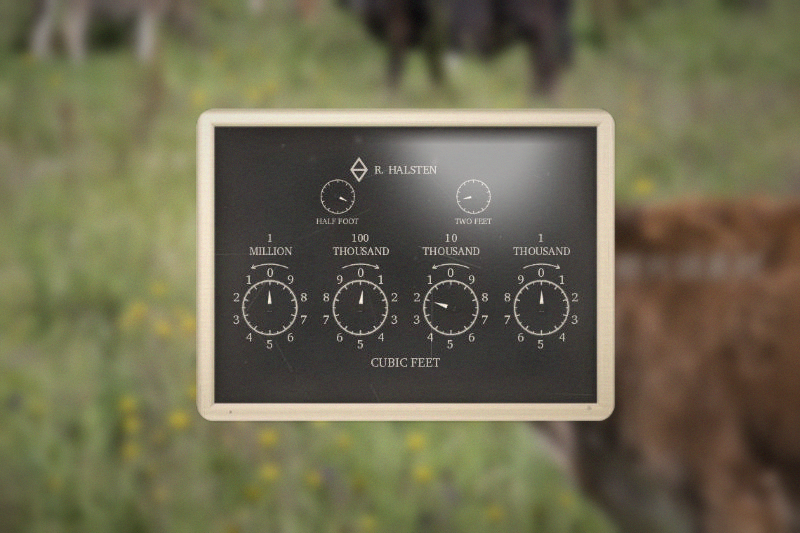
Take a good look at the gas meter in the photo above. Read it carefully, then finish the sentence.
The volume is 2000 ft³
